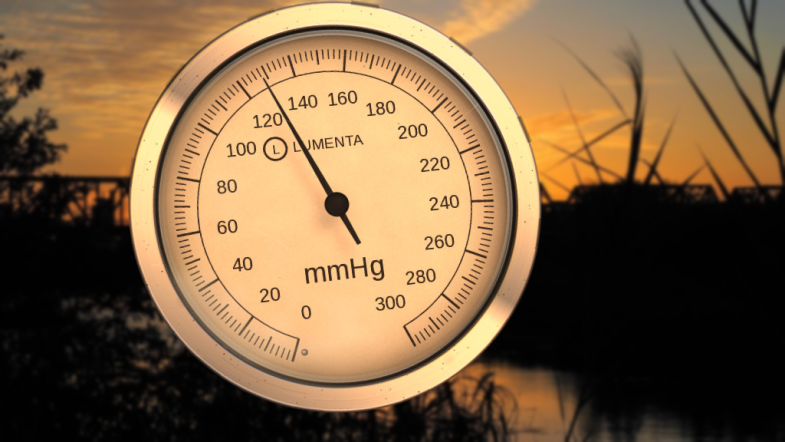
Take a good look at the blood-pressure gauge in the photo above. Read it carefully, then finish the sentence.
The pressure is 128 mmHg
